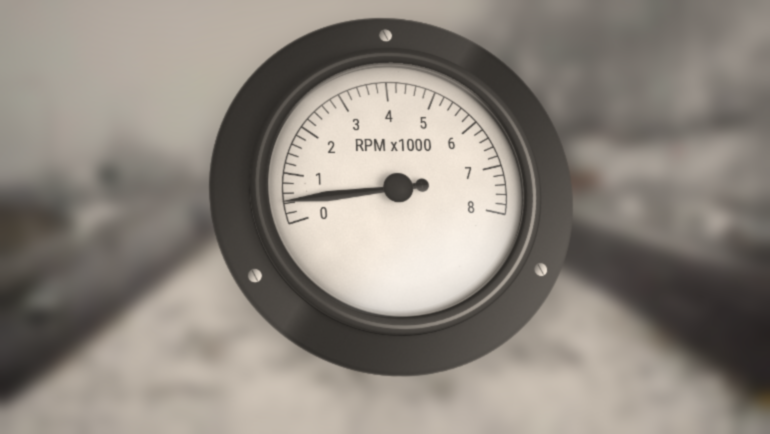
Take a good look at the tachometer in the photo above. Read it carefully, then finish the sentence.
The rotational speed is 400 rpm
